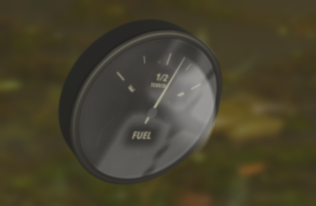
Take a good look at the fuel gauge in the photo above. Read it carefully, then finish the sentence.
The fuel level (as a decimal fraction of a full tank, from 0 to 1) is 0.625
